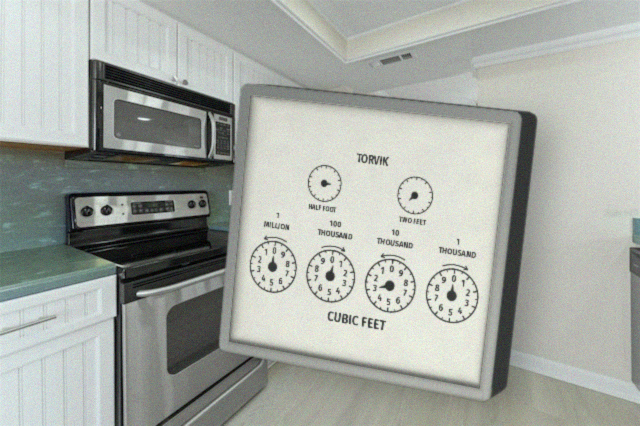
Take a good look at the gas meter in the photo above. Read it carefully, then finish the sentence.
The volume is 3000 ft³
